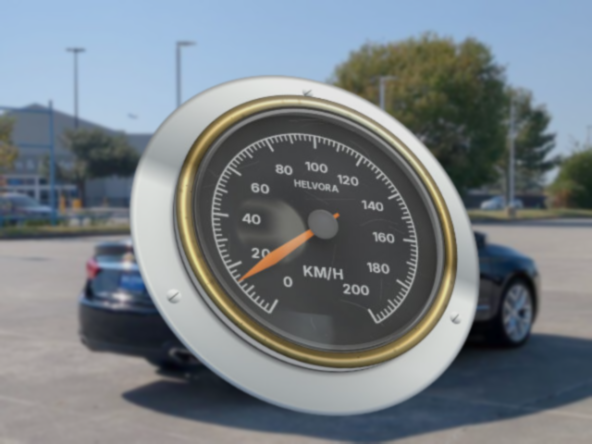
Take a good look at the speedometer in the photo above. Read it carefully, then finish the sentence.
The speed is 14 km/h
